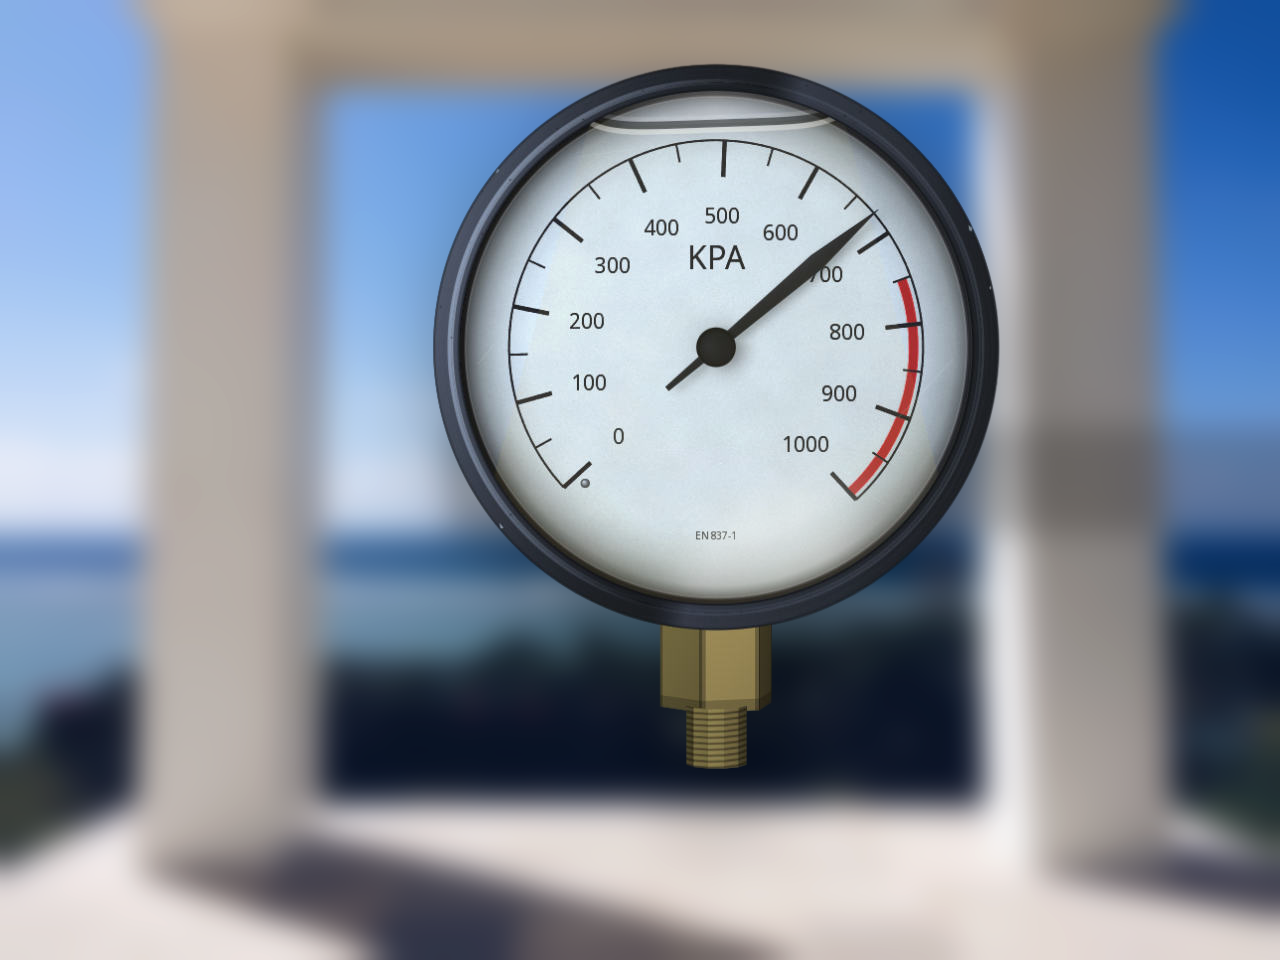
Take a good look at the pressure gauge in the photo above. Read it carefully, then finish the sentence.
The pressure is 675 kPa
